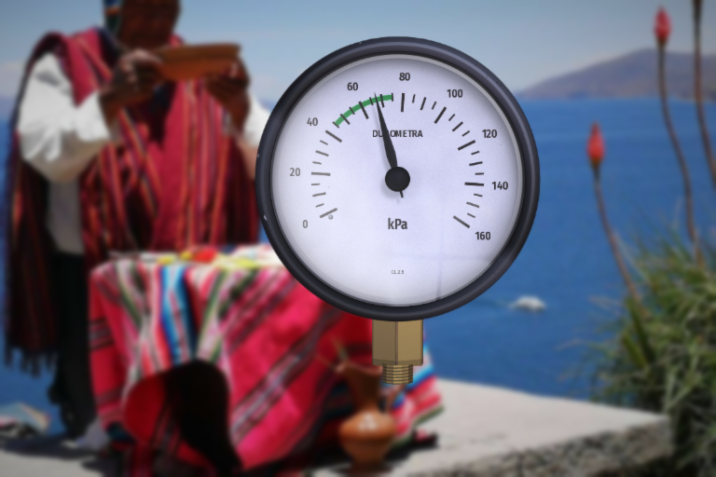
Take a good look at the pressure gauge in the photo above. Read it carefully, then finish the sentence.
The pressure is 67.5 kPa
